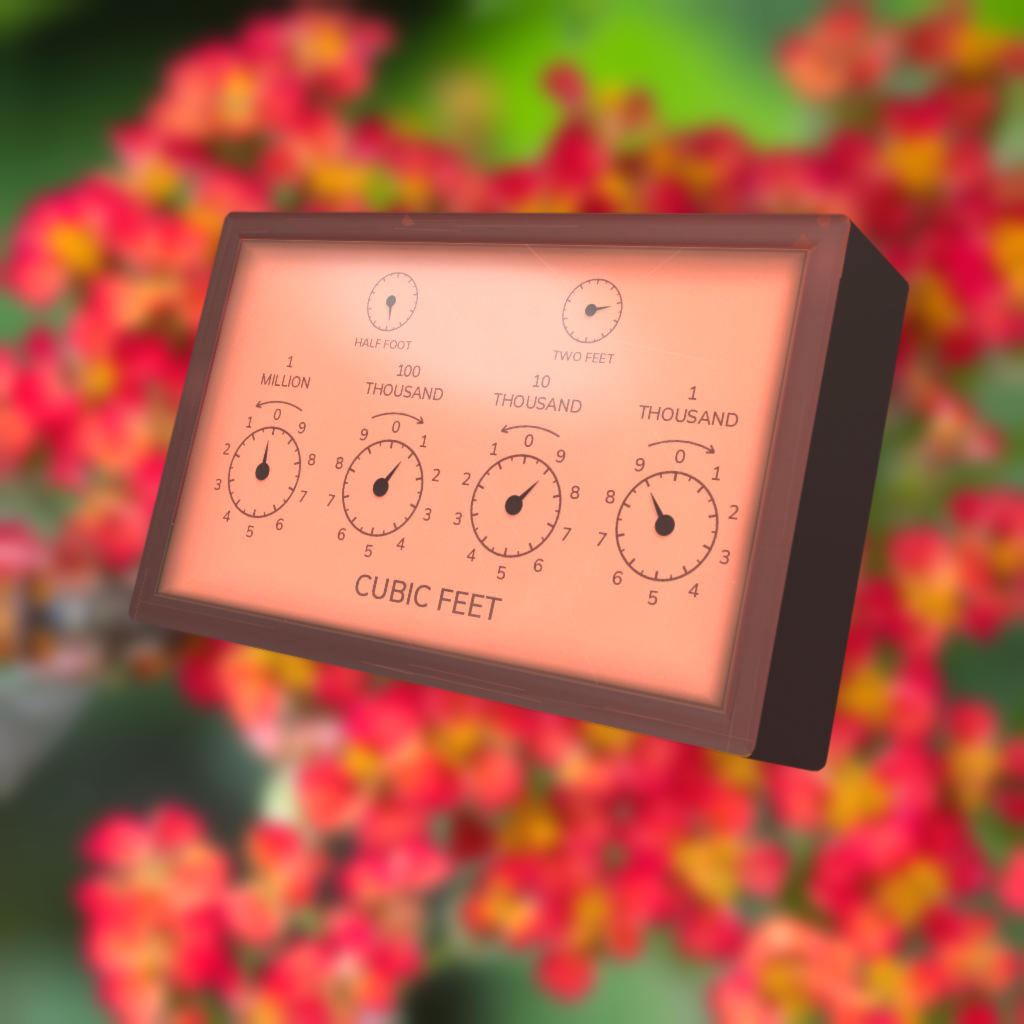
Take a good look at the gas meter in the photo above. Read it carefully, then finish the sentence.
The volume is 8900 ft³
